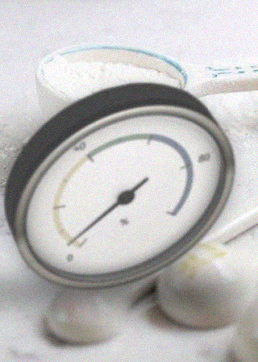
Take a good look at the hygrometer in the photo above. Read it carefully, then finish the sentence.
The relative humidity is 5 %
